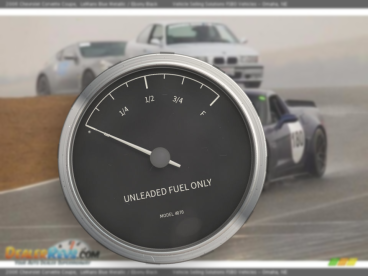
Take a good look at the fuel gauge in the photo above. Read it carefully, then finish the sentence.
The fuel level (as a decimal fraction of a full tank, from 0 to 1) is 0
